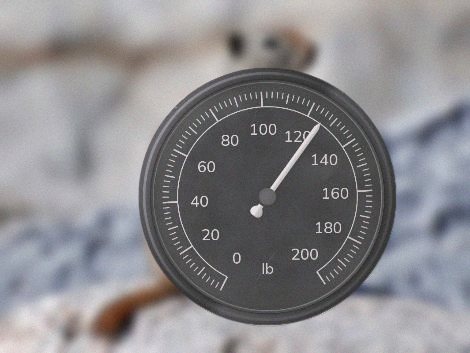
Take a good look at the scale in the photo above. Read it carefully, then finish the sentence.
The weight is 126 lb
